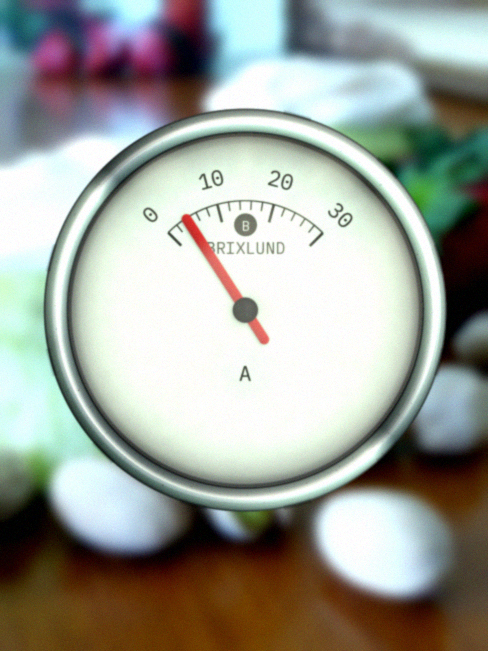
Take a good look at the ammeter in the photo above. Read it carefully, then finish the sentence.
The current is 4 A
